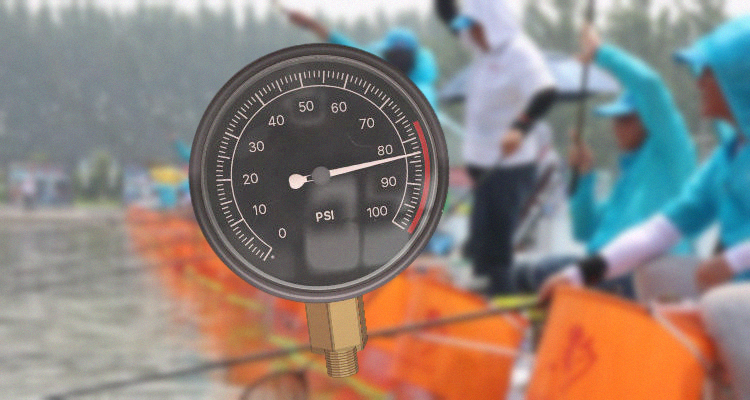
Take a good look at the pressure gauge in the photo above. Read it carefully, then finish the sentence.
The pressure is 83 psi
